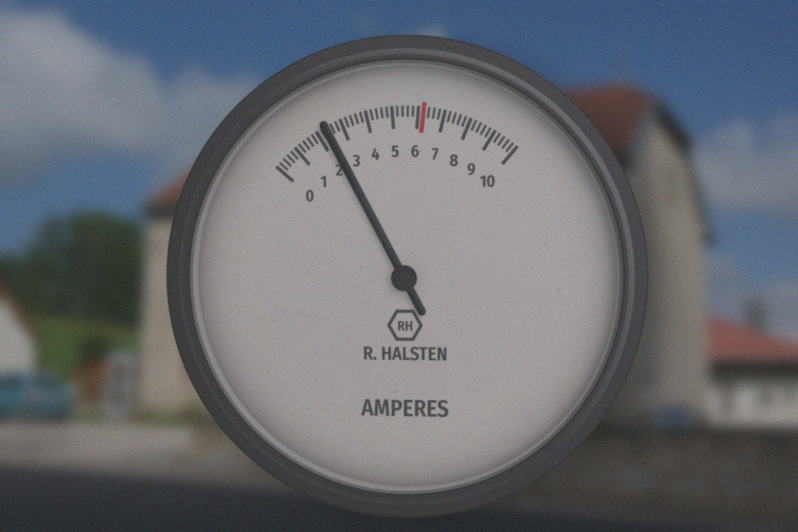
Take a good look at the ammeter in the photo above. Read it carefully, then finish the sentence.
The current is 2.4 A
